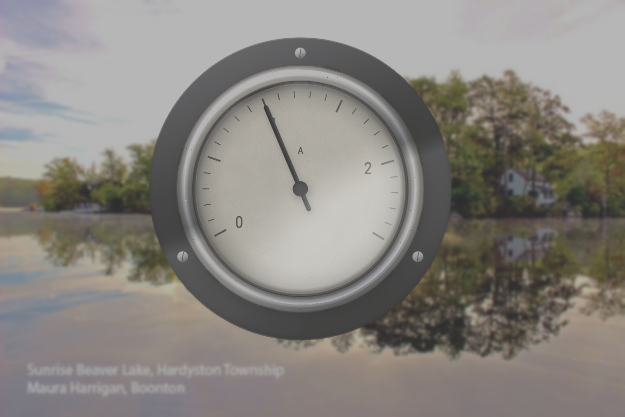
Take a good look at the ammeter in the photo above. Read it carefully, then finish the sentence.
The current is 1 A
